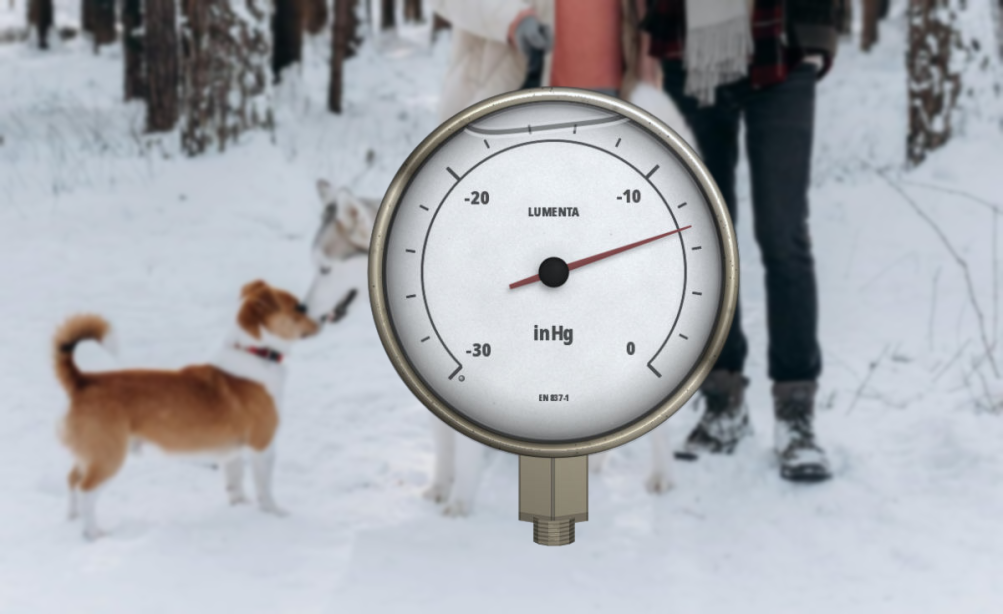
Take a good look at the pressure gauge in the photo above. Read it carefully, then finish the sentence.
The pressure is -7 inHg
